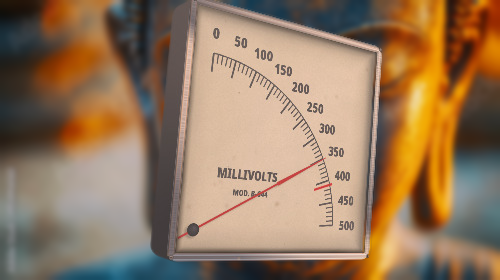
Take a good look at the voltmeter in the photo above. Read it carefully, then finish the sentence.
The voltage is 350 mV
